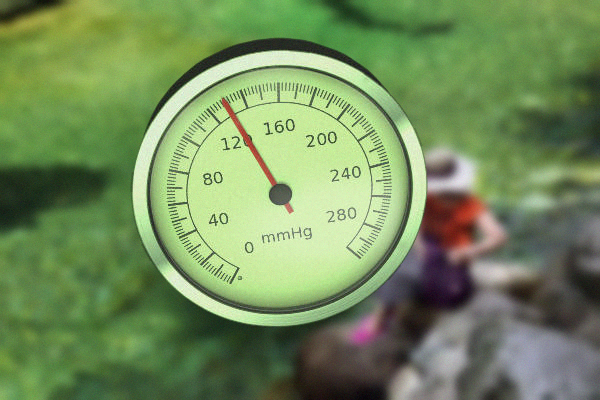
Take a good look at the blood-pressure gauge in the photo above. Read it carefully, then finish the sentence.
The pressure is 130 mmHg
